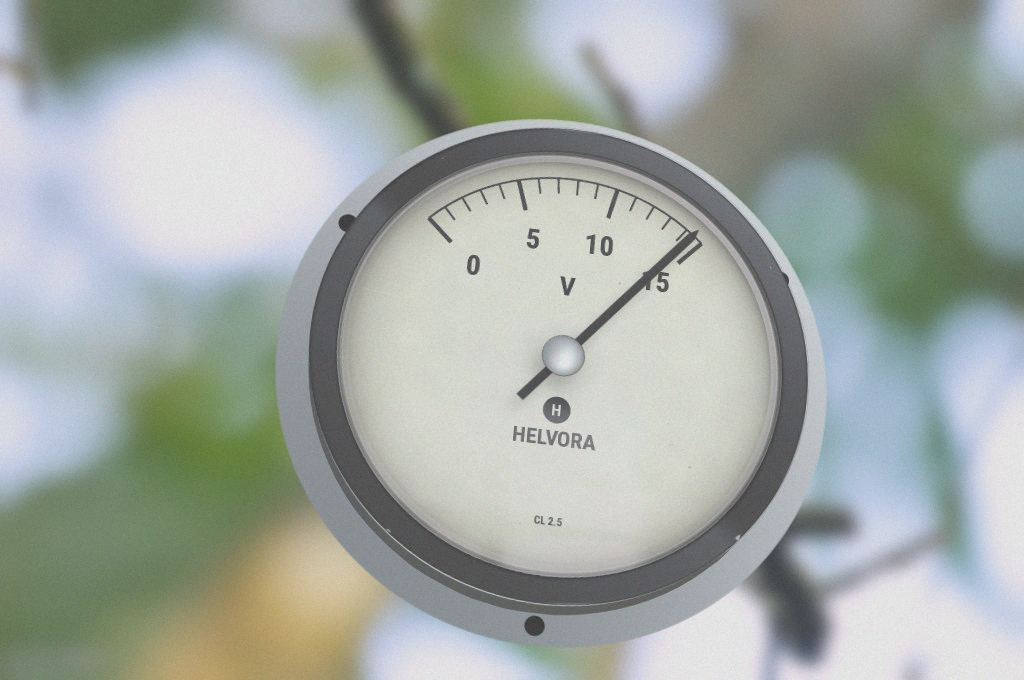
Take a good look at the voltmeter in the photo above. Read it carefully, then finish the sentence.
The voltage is 14.5 V
